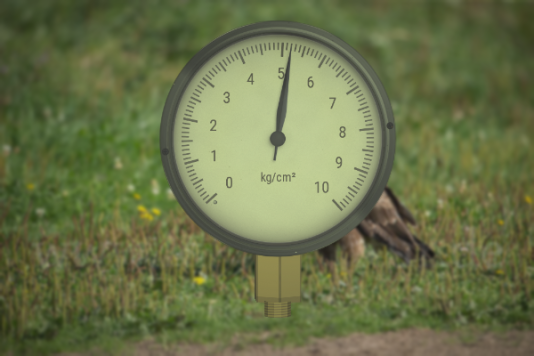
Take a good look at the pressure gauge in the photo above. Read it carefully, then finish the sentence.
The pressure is 5.2 kg/cm²
